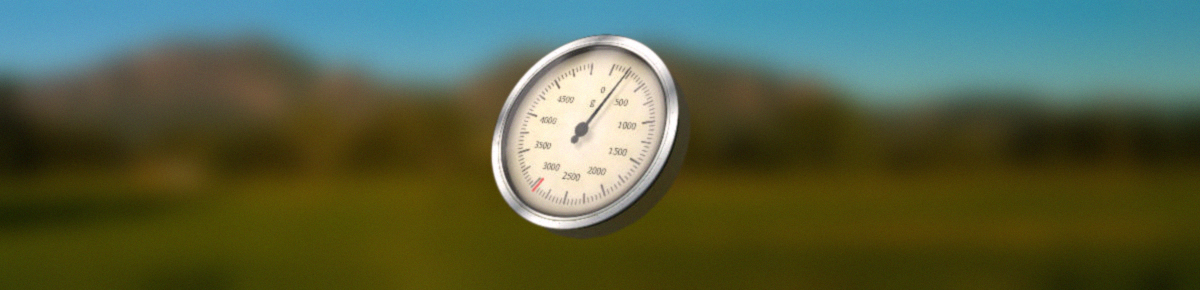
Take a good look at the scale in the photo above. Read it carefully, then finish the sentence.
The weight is 250 g
